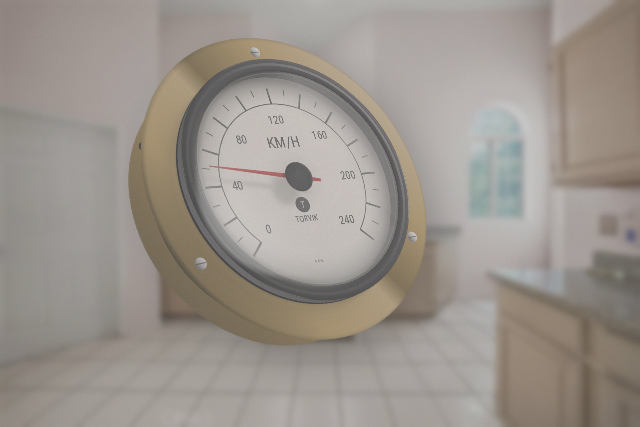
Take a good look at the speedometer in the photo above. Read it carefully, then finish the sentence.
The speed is 50 km/h
